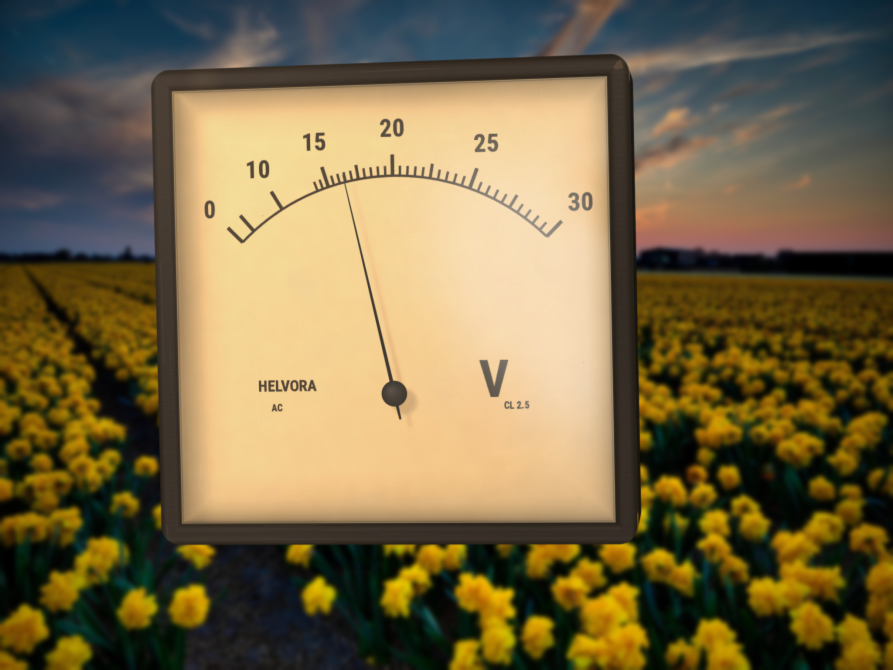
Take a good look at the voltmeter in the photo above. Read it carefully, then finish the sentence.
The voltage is 16.5 V
